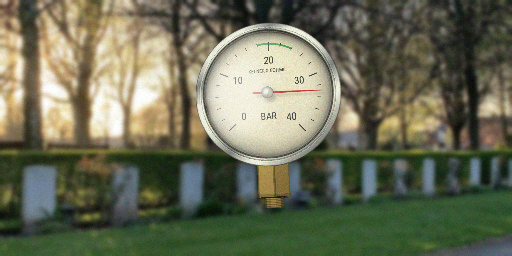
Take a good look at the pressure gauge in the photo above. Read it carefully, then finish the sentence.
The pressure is 33 bar
